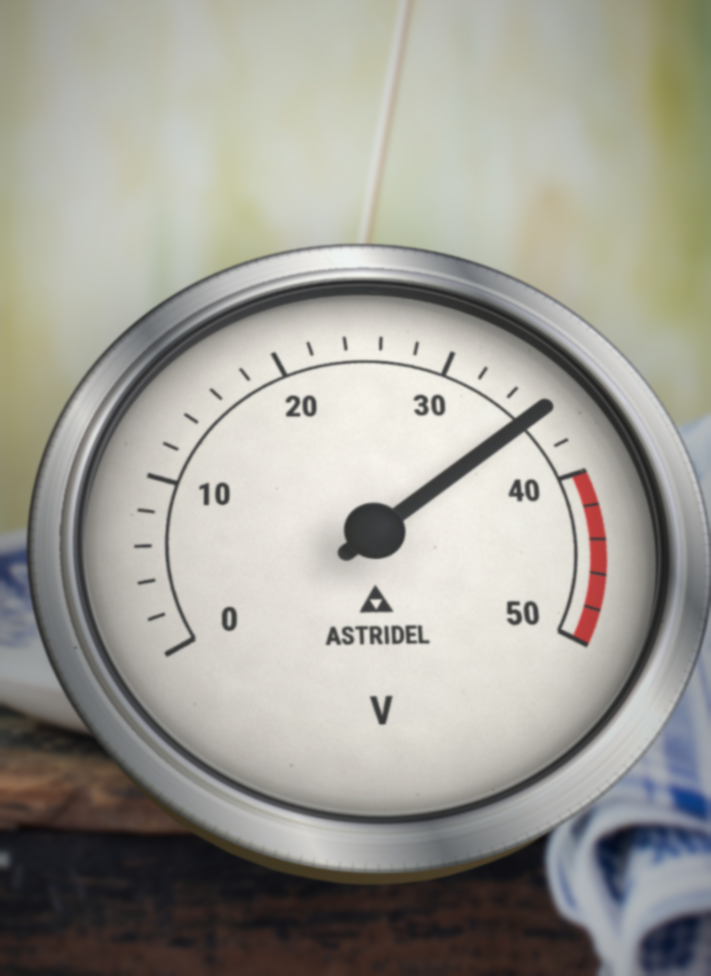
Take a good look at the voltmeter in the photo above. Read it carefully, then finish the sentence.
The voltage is 36 V
